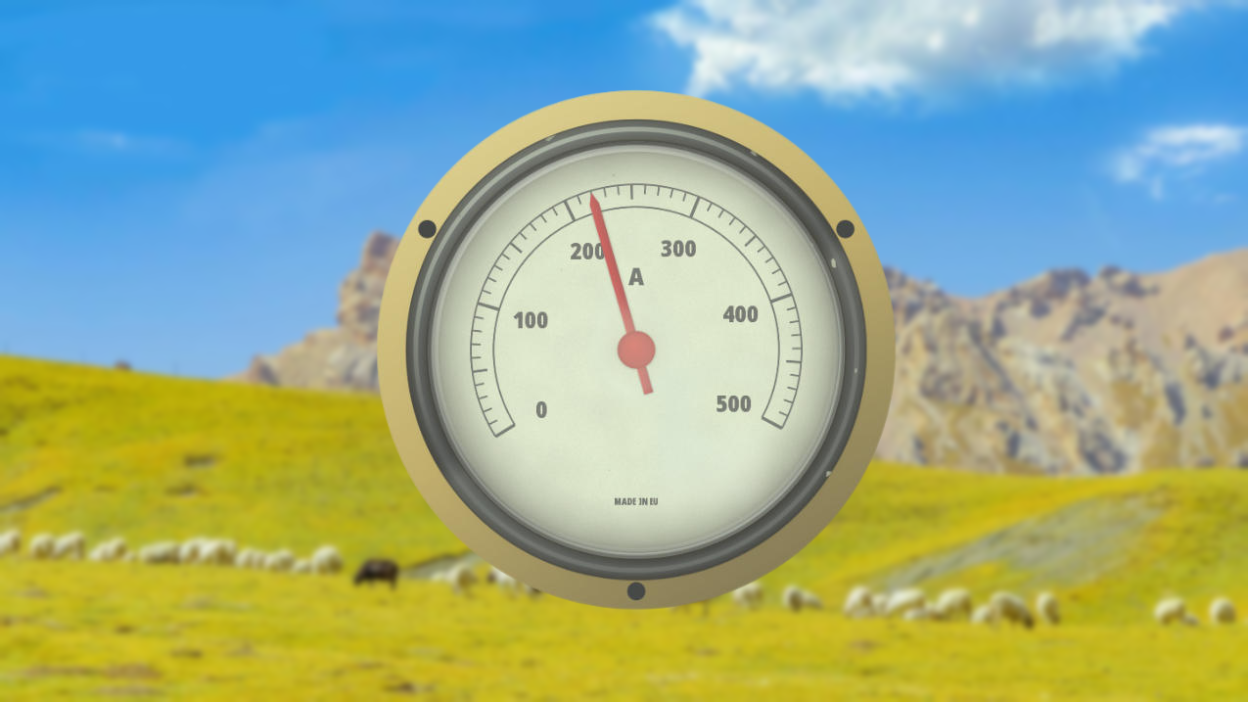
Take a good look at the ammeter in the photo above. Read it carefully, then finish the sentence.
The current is 220 A
